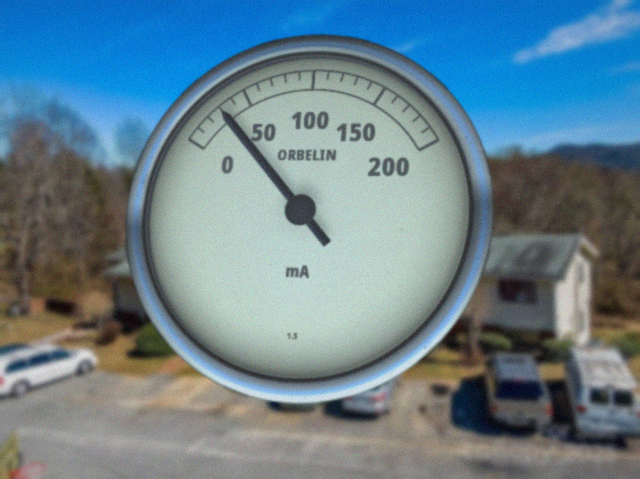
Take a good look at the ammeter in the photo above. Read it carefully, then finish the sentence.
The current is 30 mA
